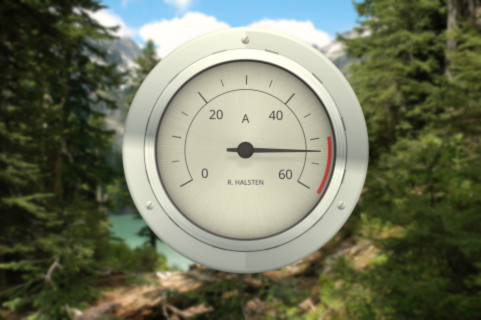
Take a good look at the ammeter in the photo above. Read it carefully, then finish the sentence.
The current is 52.5 A
